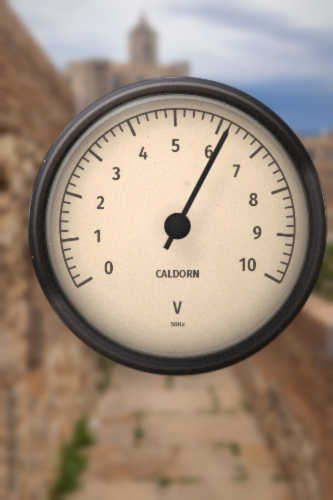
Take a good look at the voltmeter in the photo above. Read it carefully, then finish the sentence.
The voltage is 6.2 V
